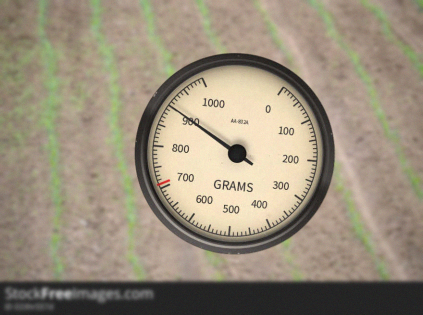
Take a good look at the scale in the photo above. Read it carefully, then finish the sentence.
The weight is 900 g
